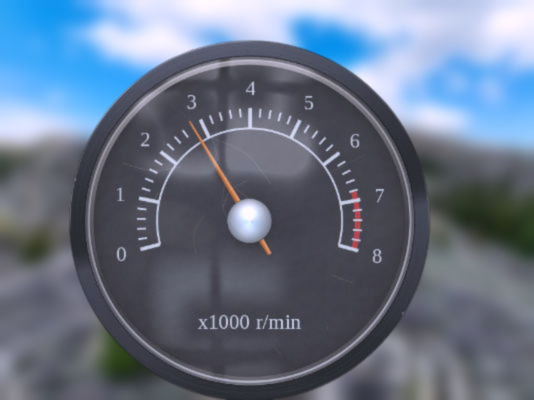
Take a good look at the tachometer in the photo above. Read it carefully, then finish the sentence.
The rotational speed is 2800 rpm
